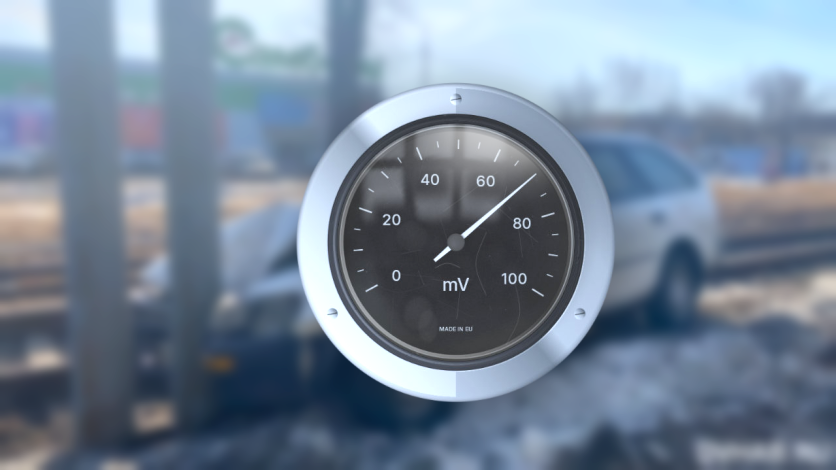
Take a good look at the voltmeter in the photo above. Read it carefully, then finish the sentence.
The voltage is 70 mV
